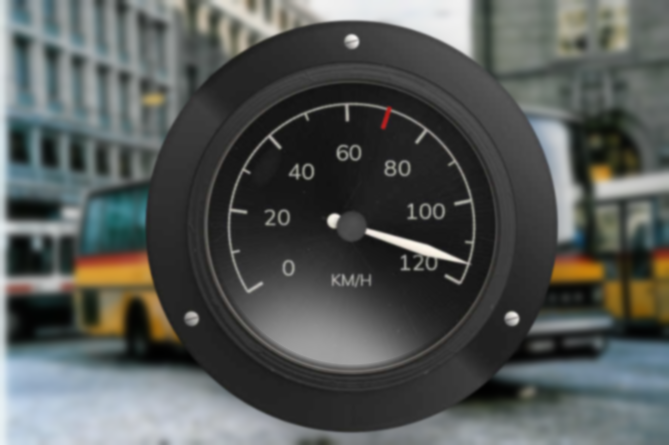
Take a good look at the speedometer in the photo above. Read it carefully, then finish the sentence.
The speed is 115 km/h
